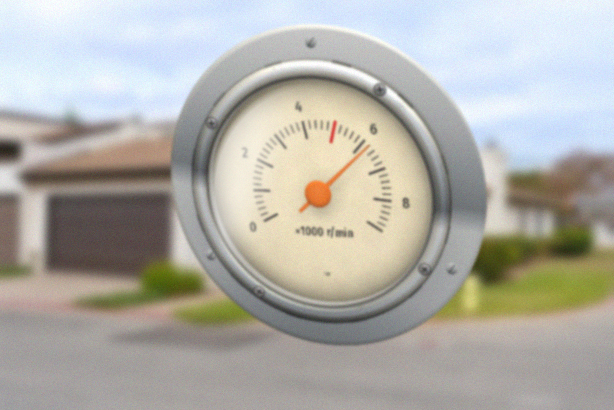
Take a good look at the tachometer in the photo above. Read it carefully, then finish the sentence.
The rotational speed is 6200 rpm
